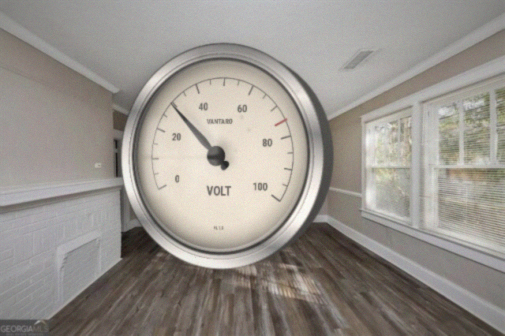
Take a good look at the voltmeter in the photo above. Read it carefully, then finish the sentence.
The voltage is 30 V
